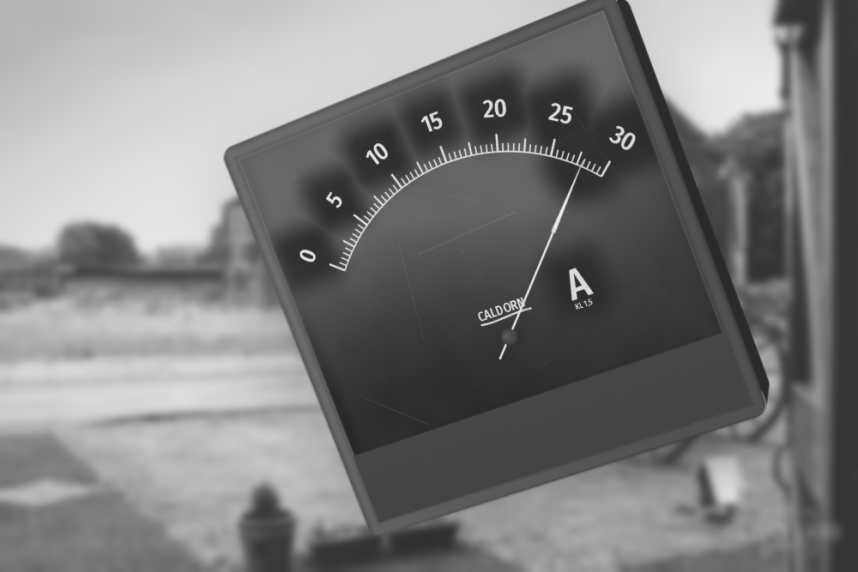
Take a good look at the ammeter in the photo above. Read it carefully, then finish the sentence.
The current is 28 A
